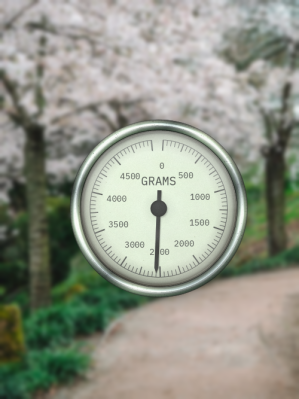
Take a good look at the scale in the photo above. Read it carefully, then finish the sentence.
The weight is 2550 g
